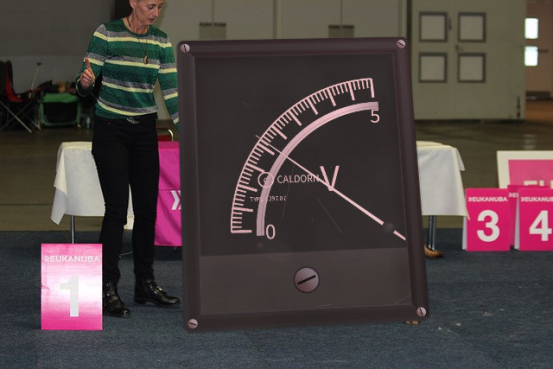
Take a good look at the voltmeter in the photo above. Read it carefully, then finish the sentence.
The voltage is 2.1 V
